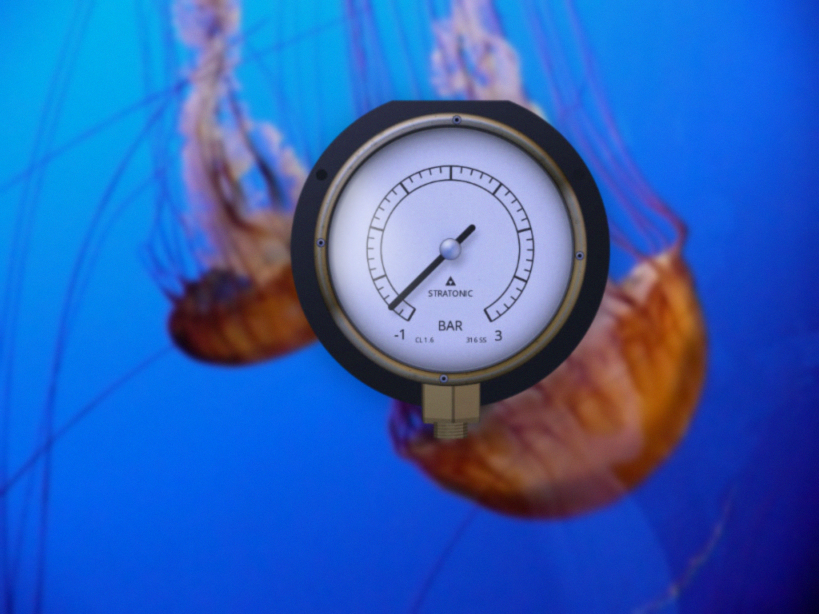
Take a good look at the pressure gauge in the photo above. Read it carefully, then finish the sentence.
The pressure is -0.8 bar
